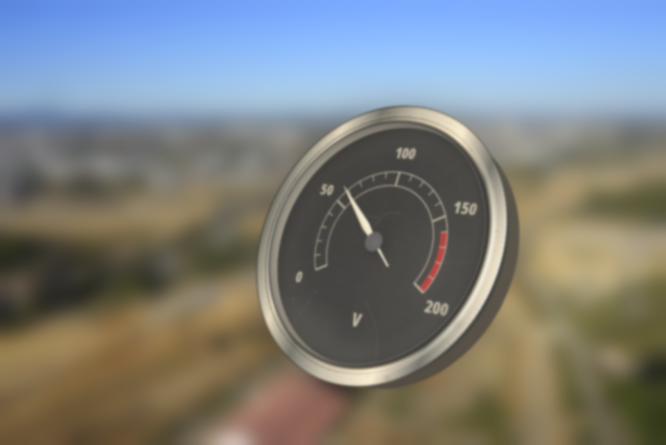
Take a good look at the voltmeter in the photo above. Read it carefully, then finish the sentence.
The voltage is 60 V
